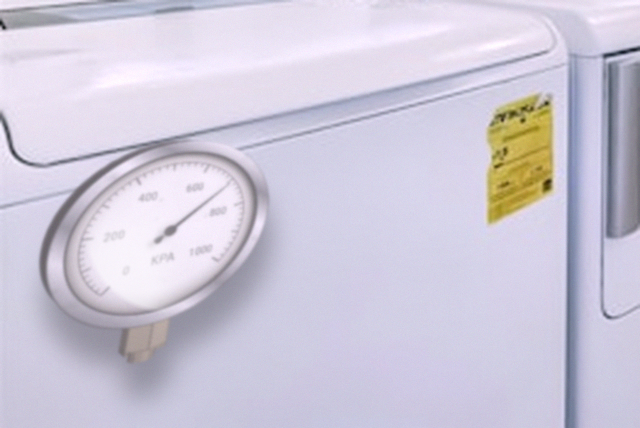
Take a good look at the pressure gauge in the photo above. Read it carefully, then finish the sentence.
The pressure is 700 kPa
